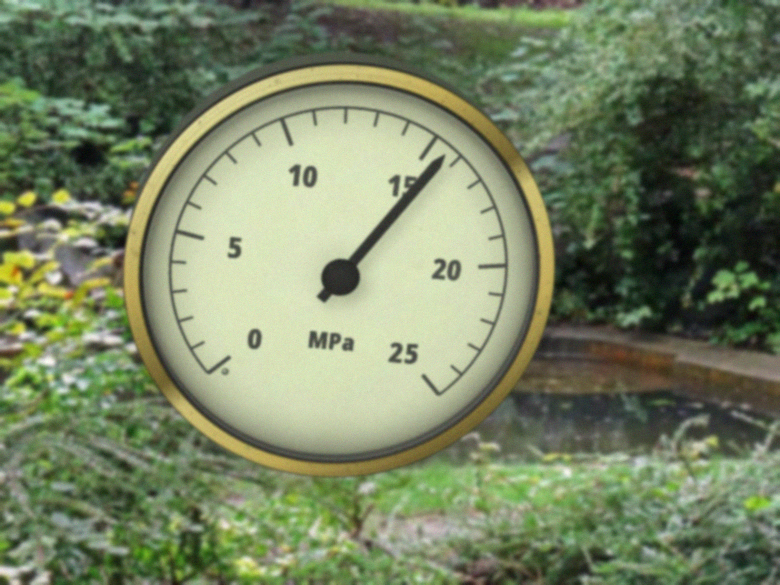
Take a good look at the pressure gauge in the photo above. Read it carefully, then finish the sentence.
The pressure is 15.5 MPa
